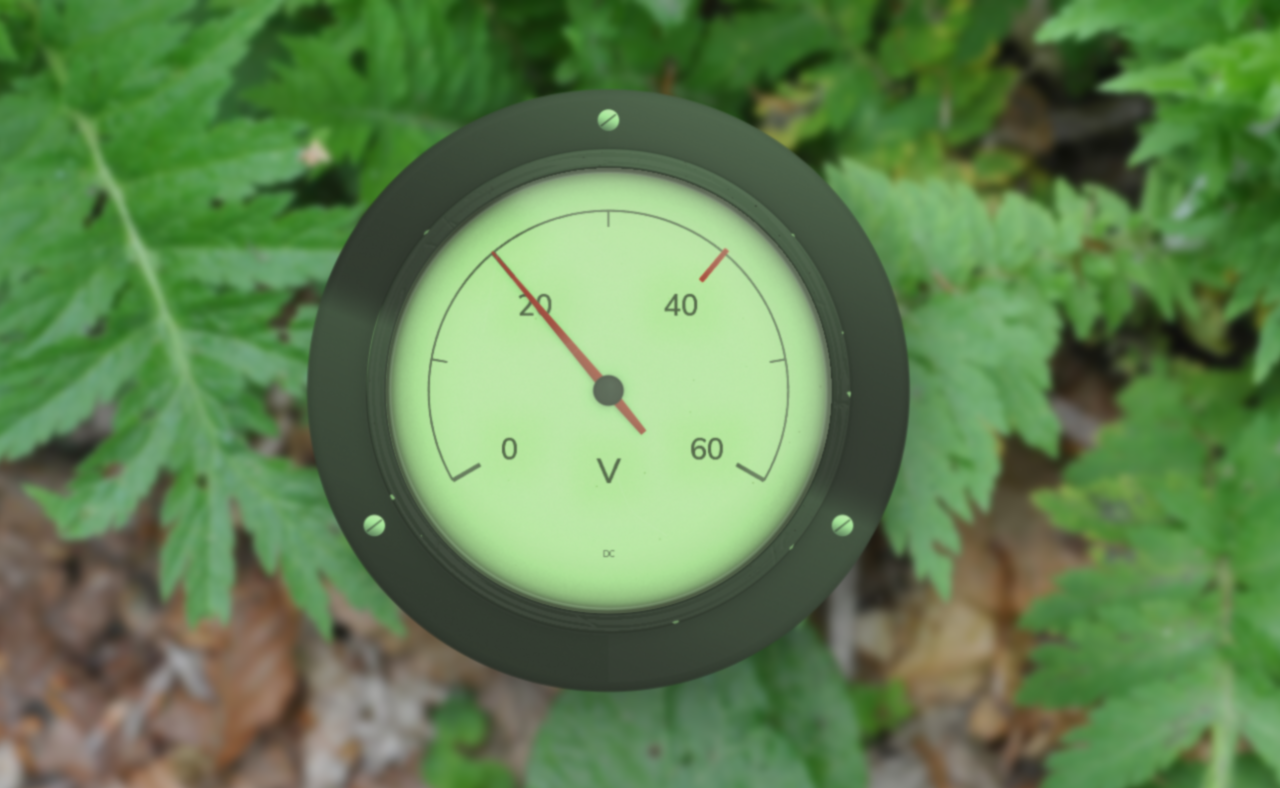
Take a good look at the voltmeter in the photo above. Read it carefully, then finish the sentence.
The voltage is 20 V
